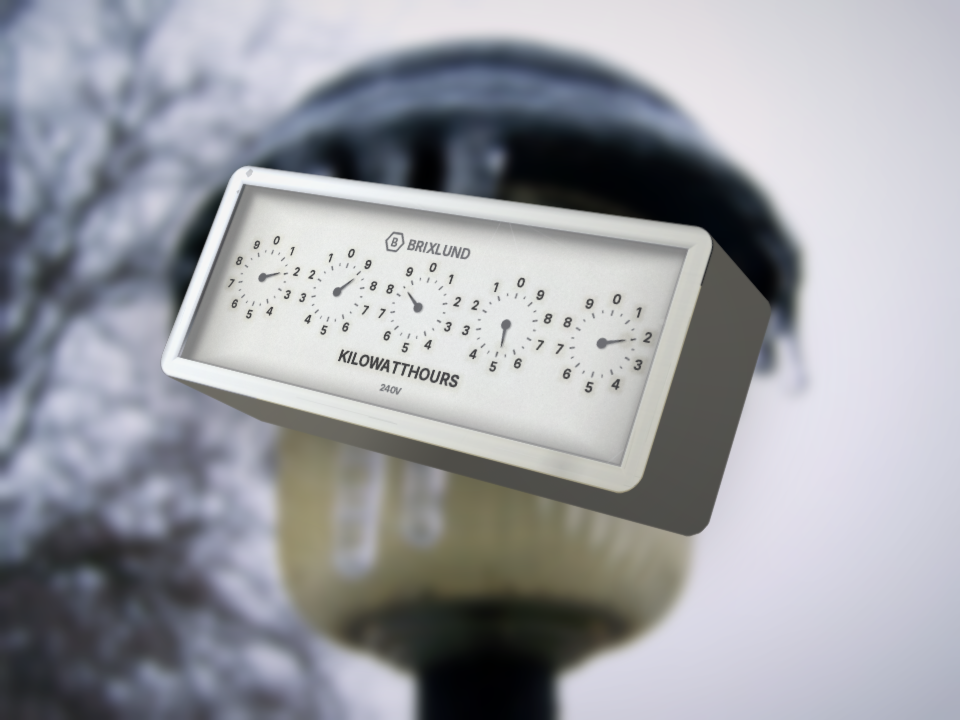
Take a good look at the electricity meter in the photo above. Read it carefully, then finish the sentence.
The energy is 18852 kWh
